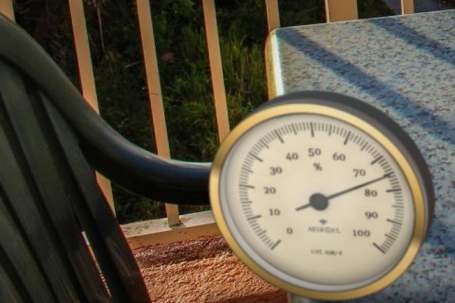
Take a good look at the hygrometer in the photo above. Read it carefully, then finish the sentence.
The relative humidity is 75 %
